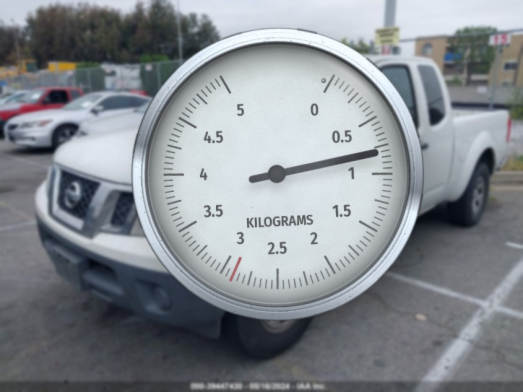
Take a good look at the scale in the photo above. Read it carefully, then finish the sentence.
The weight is 0.8 kg
